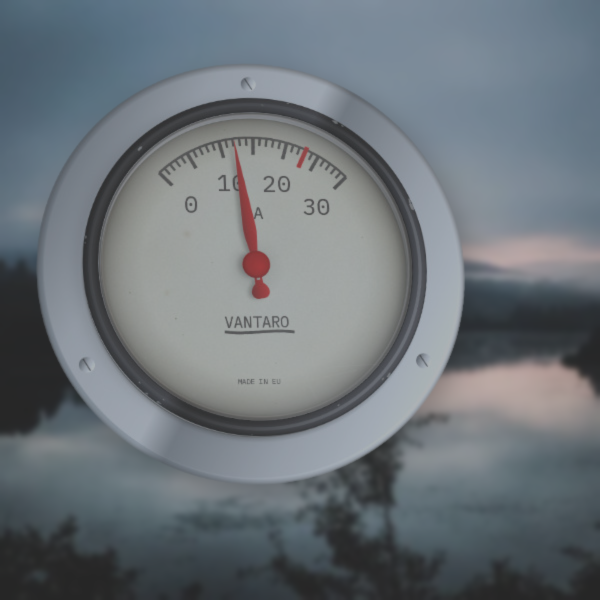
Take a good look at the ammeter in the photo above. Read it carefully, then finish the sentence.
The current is 12 mA
